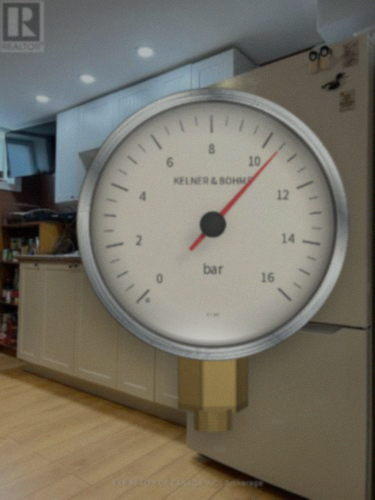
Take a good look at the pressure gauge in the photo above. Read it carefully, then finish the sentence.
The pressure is 10.5 bar
